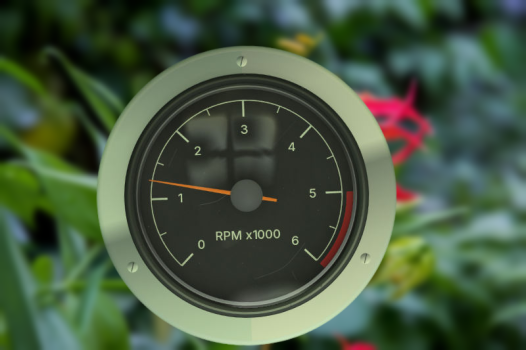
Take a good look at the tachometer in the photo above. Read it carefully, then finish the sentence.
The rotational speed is 1250 rpm
